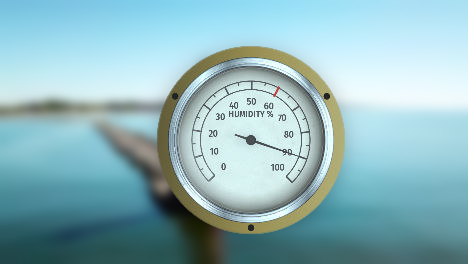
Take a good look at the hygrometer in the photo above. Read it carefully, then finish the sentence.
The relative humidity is 90 %
